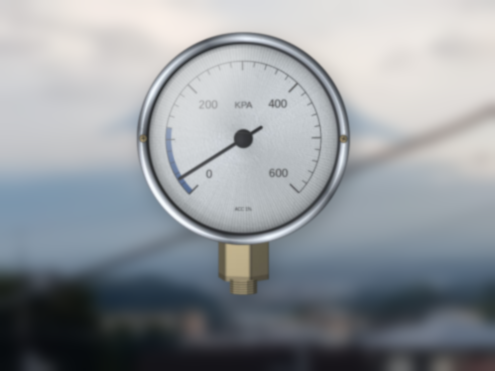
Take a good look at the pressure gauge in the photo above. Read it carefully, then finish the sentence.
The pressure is 30 kPa
